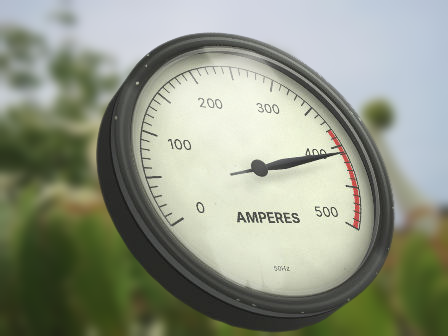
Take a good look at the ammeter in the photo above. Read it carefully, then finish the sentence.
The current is 410 A
